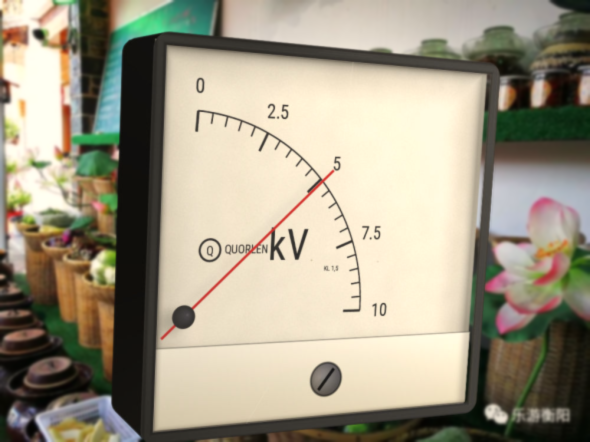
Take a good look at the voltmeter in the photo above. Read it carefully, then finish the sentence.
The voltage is 5 kV
